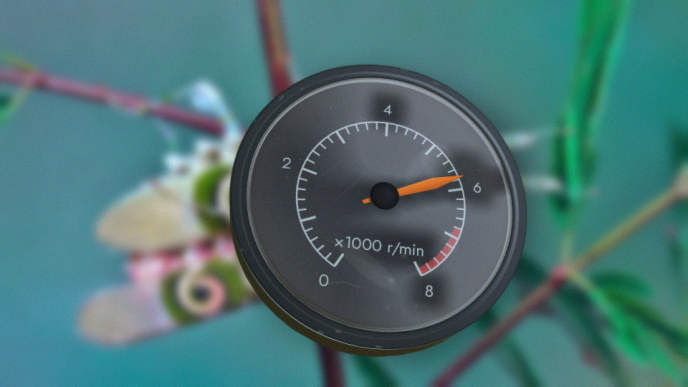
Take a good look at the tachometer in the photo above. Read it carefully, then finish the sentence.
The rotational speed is 5800 rpm
